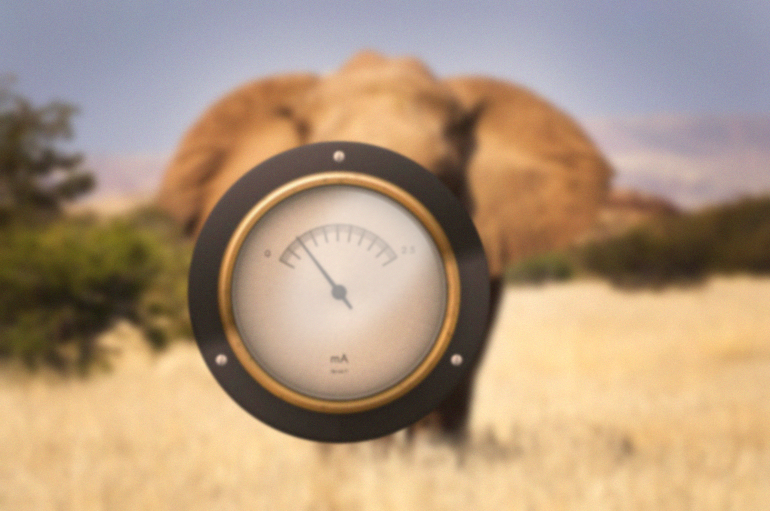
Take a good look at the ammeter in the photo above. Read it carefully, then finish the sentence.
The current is 0.5 mA
